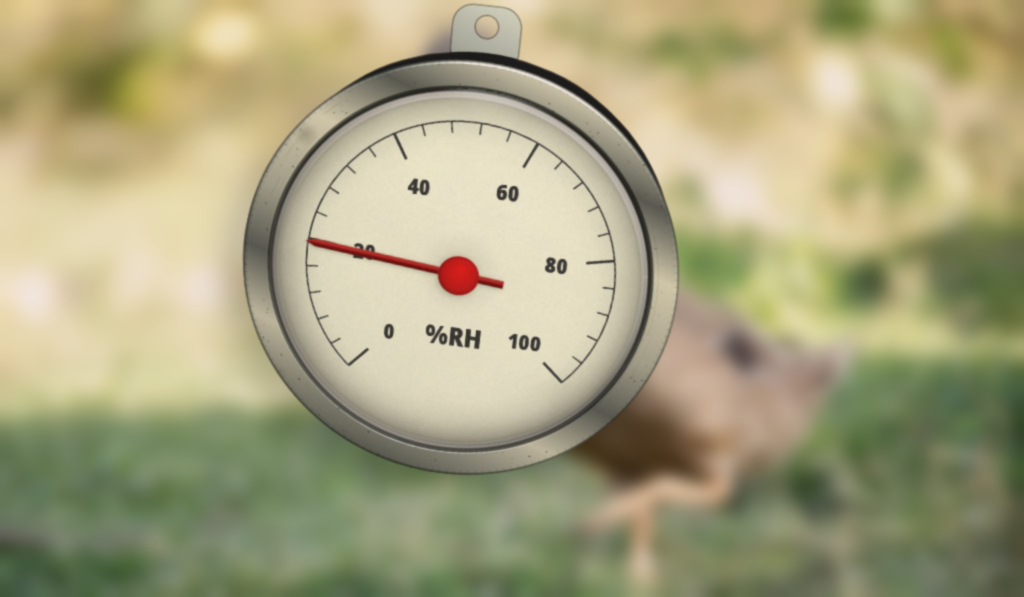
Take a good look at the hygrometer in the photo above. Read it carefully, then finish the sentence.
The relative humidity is 20 %
